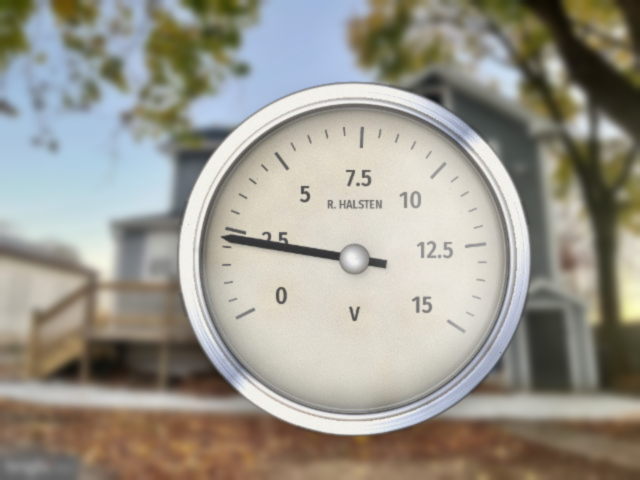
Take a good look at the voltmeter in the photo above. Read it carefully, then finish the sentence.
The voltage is 2.25 V
